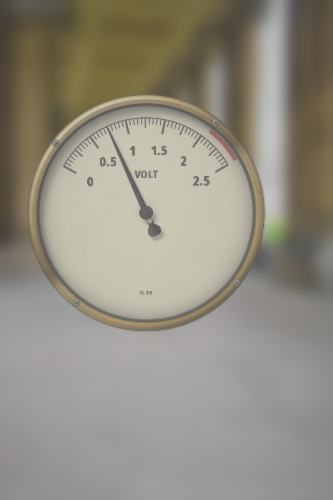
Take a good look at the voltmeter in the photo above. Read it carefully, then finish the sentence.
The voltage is 0.75 V
